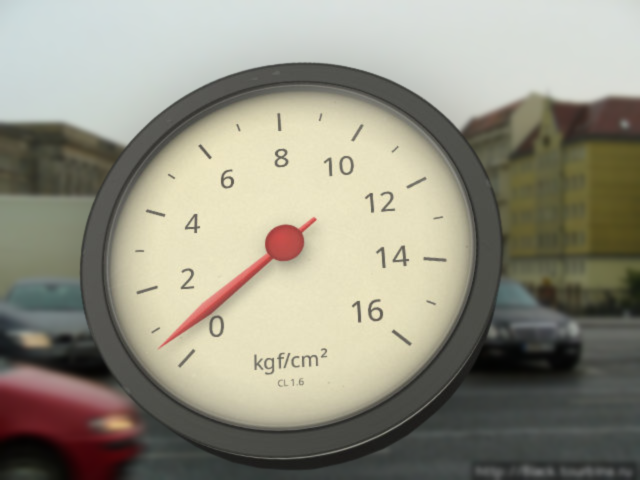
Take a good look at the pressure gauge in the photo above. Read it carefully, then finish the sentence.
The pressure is 0.5 kg/cm²
